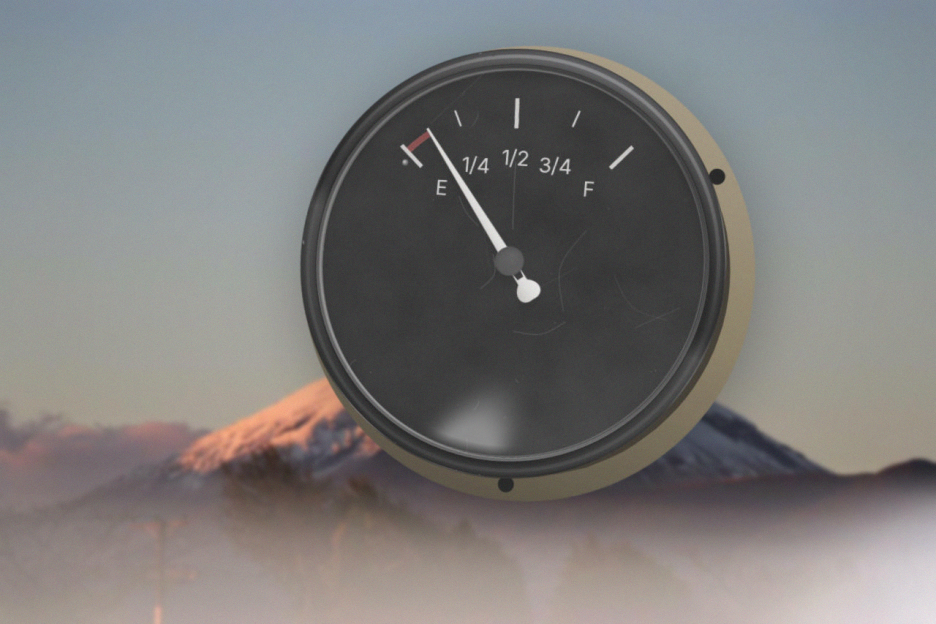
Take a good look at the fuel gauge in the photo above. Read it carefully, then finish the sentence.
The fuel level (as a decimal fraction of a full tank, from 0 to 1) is 0.125
